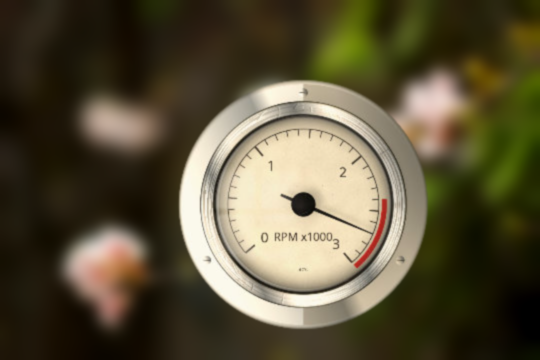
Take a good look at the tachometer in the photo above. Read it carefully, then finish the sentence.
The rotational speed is 2700 rpm
